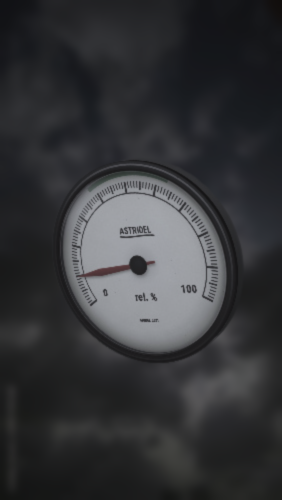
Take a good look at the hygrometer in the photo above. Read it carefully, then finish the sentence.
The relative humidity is 10 %
